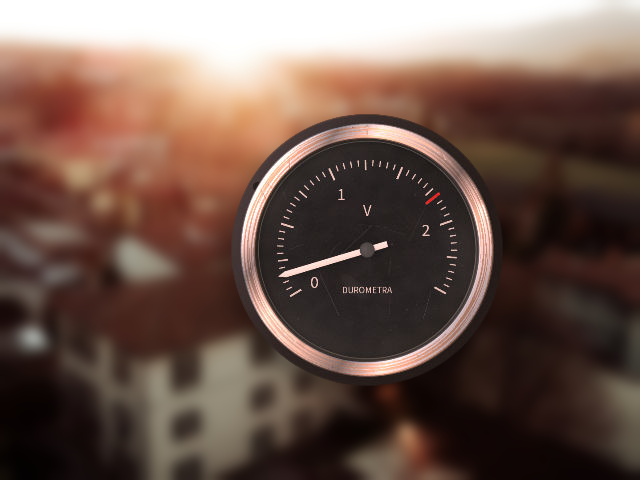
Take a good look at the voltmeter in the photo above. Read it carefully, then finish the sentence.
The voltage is 0.15 V
